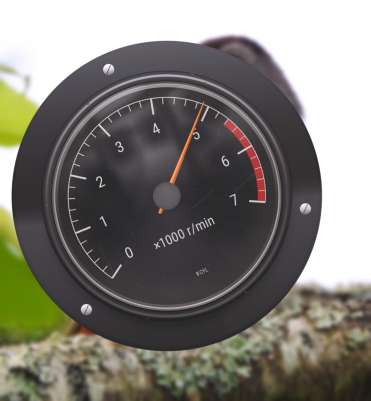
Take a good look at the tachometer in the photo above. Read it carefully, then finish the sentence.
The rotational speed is 4900 rpm
